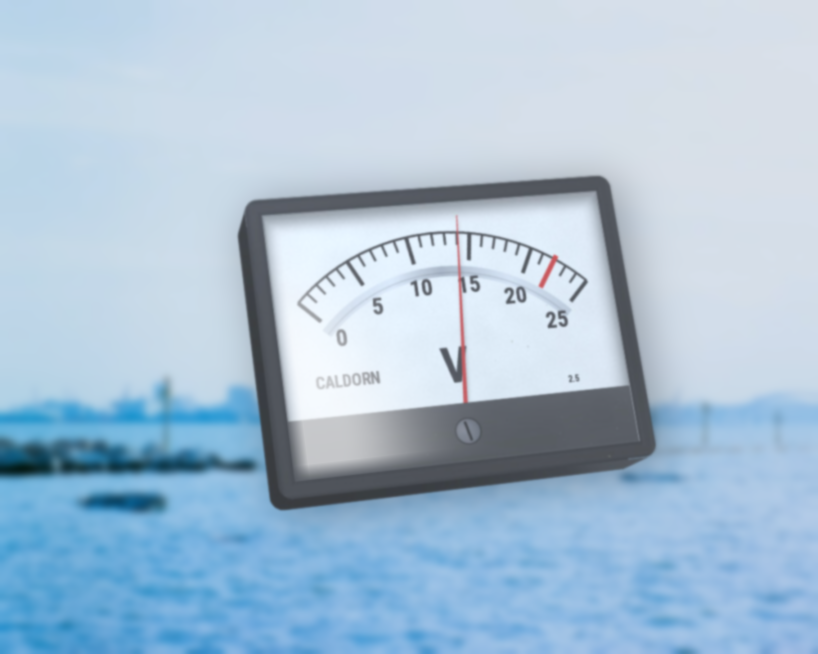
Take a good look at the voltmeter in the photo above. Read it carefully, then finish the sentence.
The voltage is 14 V
